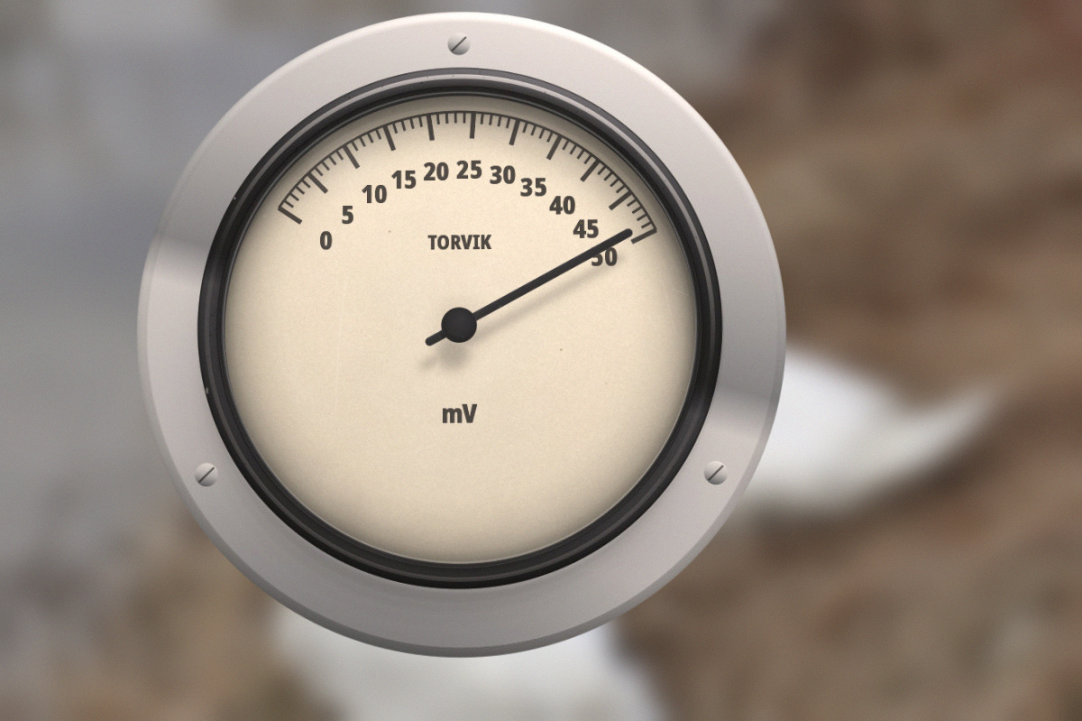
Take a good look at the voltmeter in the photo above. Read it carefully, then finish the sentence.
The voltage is 49 mV
